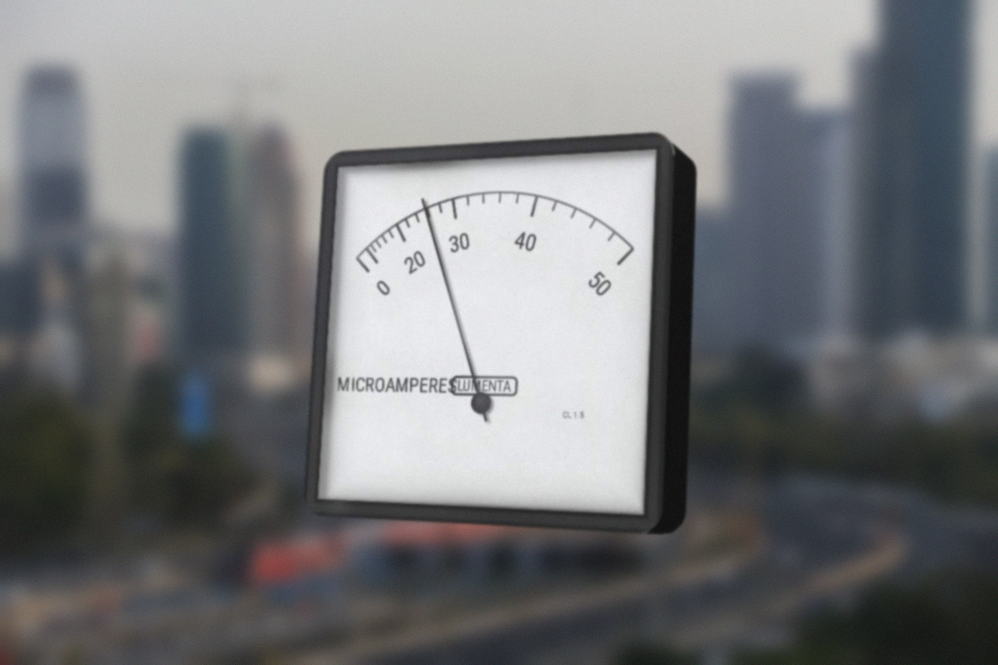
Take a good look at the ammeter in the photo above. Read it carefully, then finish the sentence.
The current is 26 µA
